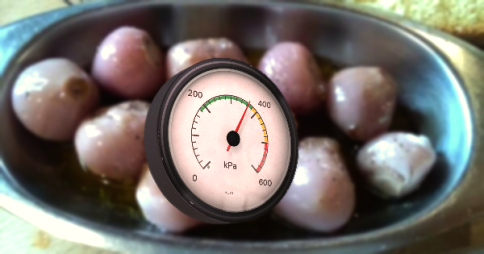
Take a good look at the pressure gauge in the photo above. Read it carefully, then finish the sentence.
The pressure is 360 kPa
